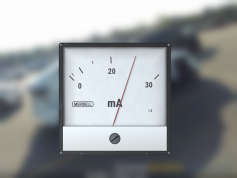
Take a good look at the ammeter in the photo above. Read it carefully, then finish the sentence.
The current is 25 mA
